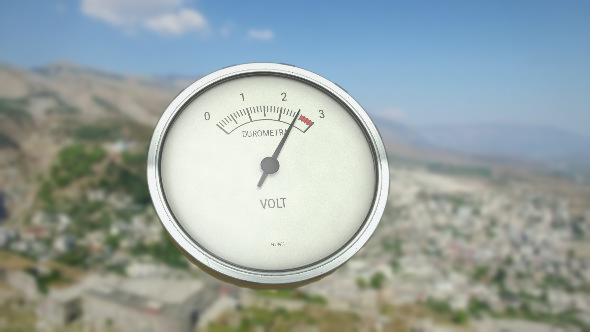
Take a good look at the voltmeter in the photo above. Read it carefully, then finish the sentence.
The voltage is 2.5 V
